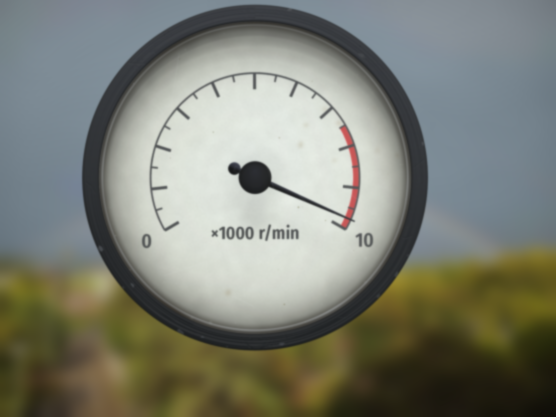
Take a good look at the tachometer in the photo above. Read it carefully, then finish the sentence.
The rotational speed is 9750 rpm
